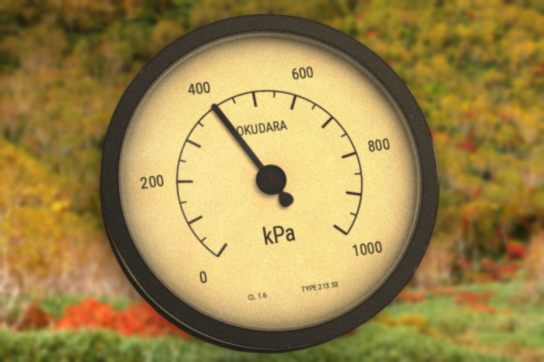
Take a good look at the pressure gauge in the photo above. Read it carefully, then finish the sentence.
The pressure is 400 kPa
